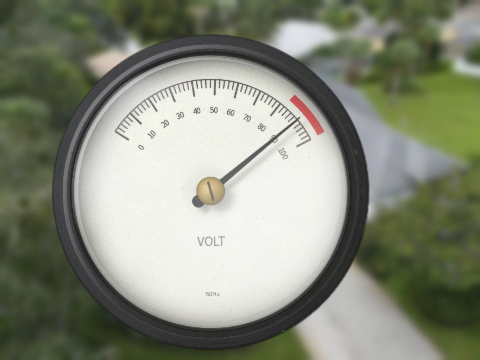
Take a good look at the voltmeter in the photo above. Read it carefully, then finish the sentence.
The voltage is 90 V
